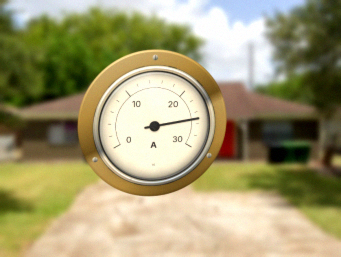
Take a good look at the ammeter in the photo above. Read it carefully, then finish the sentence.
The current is 25 A
